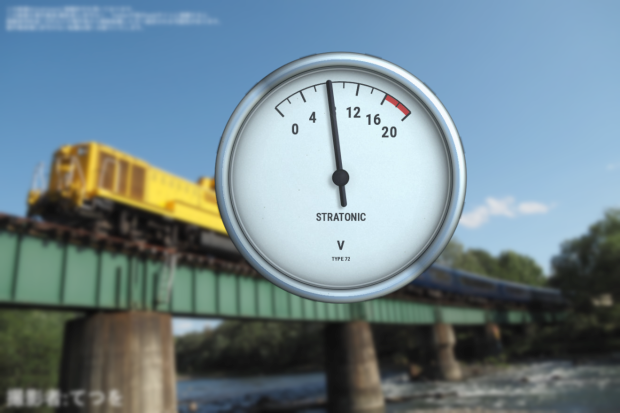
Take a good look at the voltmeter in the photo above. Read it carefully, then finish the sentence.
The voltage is 8 V
